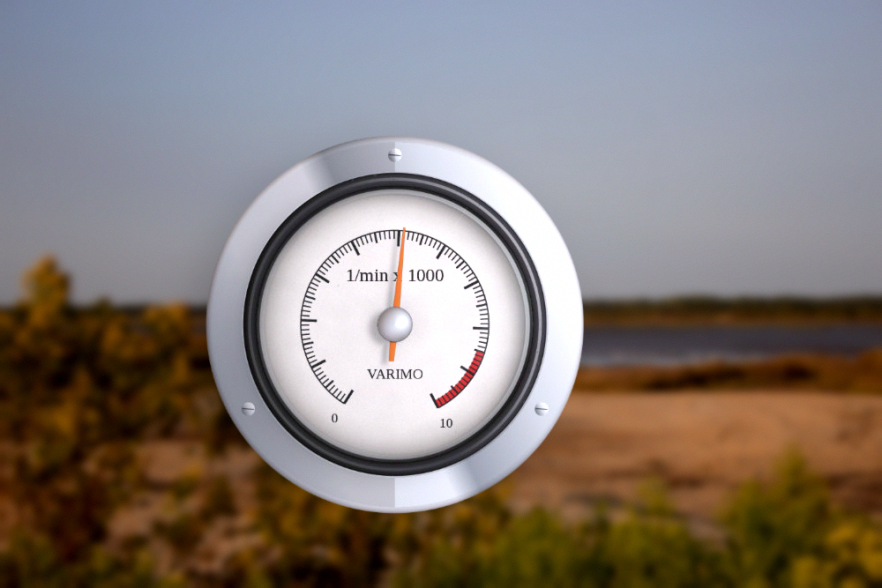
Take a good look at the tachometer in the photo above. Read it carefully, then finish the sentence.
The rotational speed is 5100 rpm
